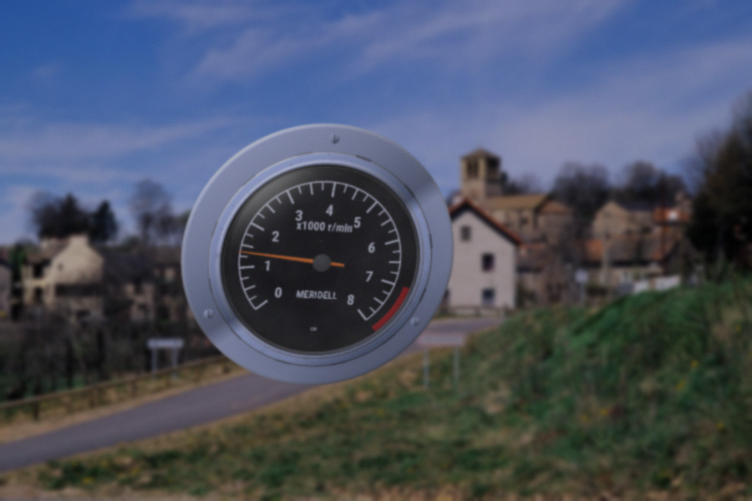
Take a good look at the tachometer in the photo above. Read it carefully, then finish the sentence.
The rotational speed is 1375 rpm
